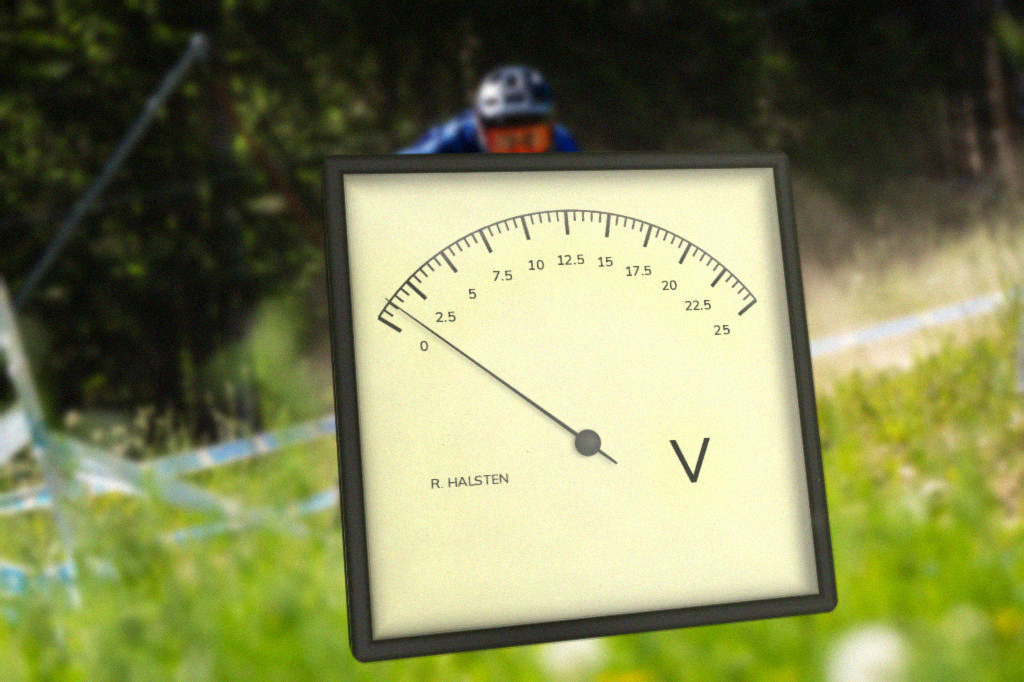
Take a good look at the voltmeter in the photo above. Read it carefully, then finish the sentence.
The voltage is 1 V
